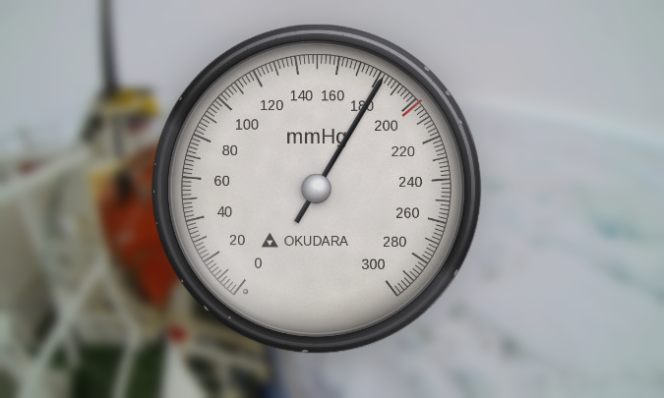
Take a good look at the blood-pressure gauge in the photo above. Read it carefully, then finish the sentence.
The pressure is 182 mmHg
